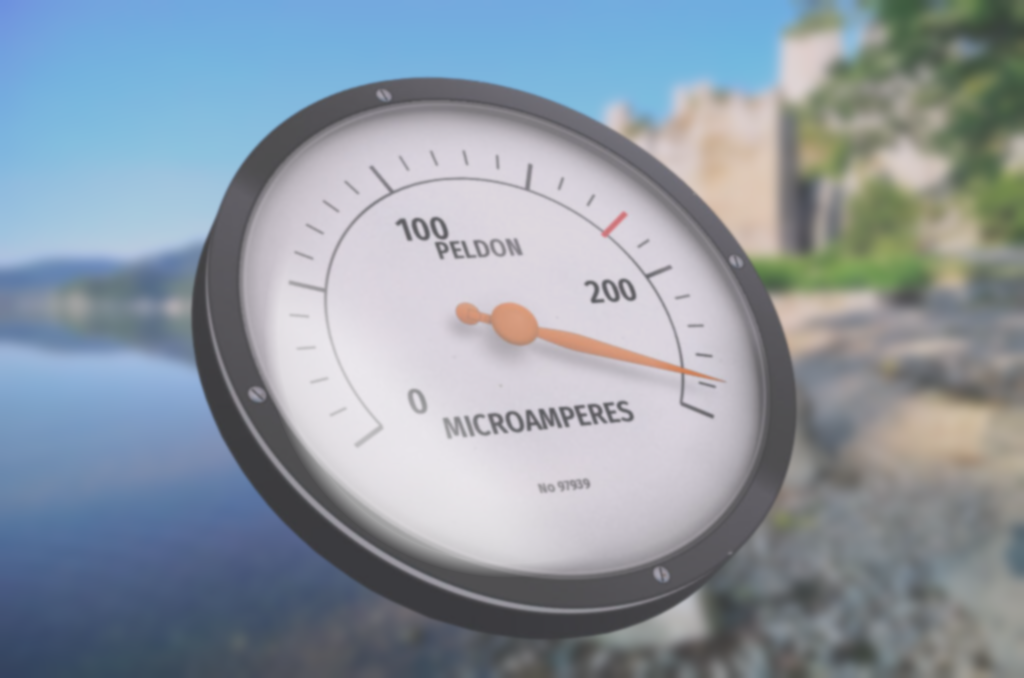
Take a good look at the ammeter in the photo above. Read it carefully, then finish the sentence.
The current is 240 µA
